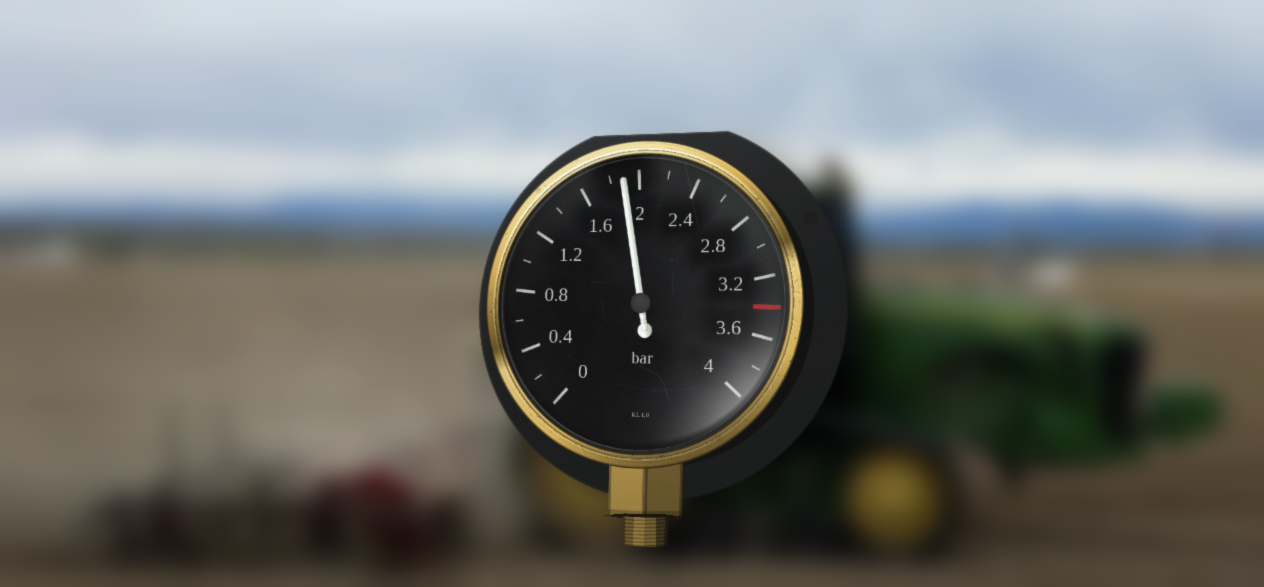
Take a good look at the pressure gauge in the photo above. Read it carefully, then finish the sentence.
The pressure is 1.9 bar
